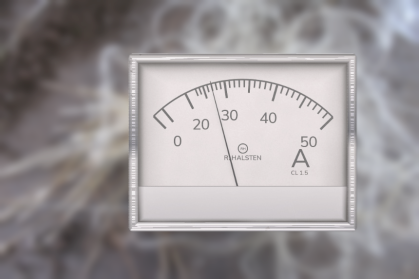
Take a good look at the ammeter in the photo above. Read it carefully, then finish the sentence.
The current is 27 A
